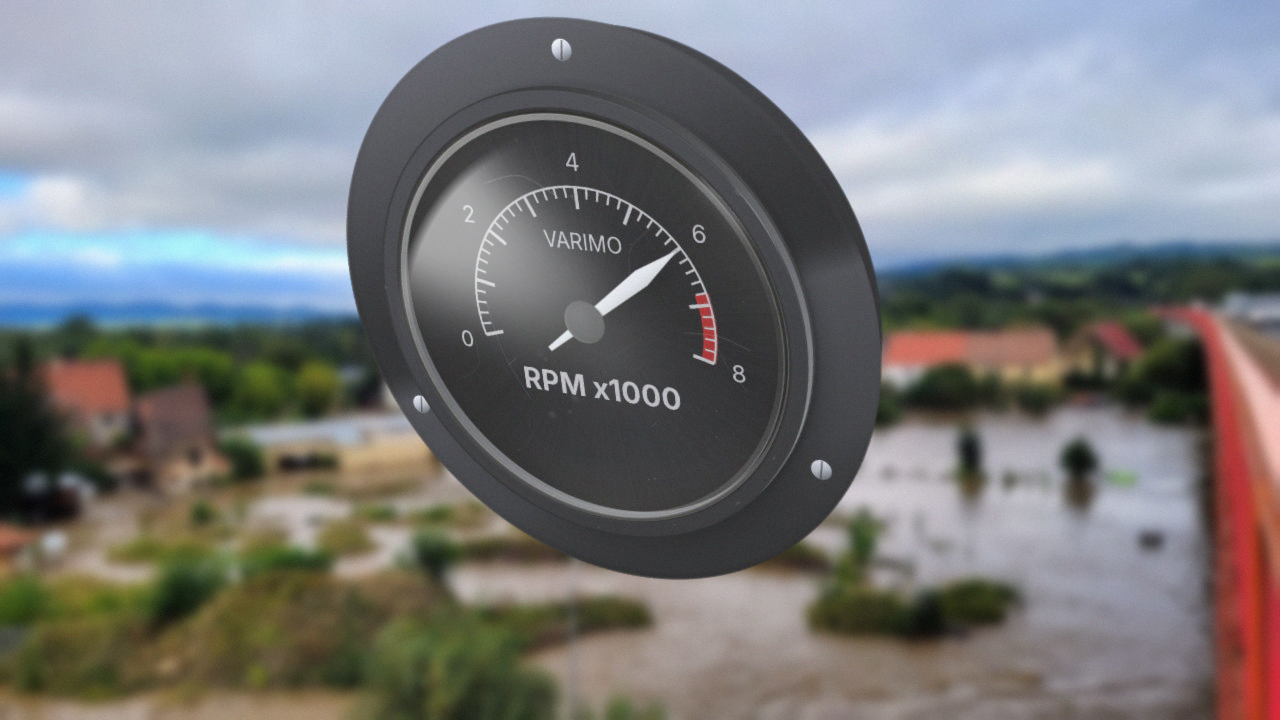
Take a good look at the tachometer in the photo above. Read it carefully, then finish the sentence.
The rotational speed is 6000 rpm
